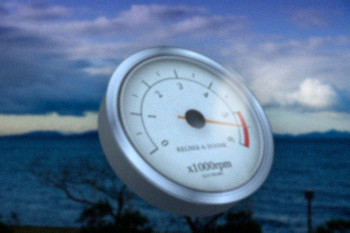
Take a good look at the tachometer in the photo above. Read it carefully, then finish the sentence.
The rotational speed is 5500 rpm
